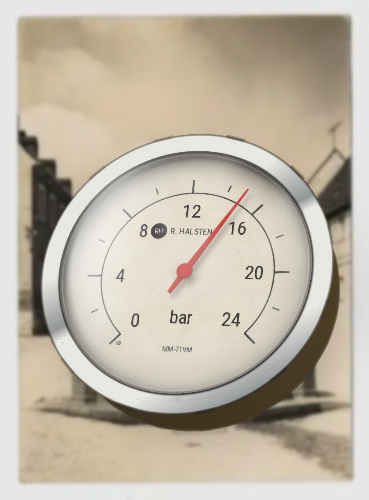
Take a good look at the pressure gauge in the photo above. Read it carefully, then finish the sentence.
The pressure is 15 bar
